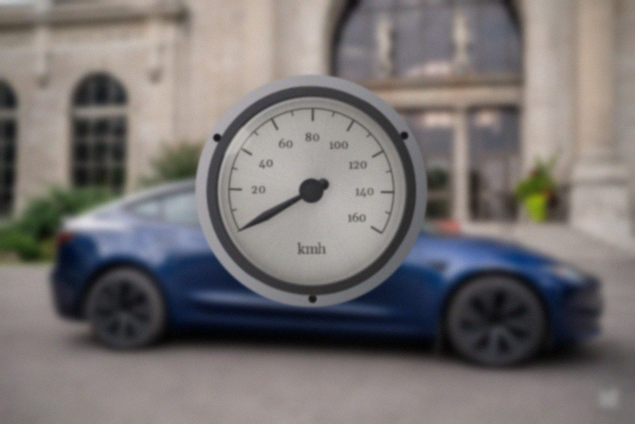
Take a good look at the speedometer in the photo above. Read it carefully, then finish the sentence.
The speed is 0 km/h
